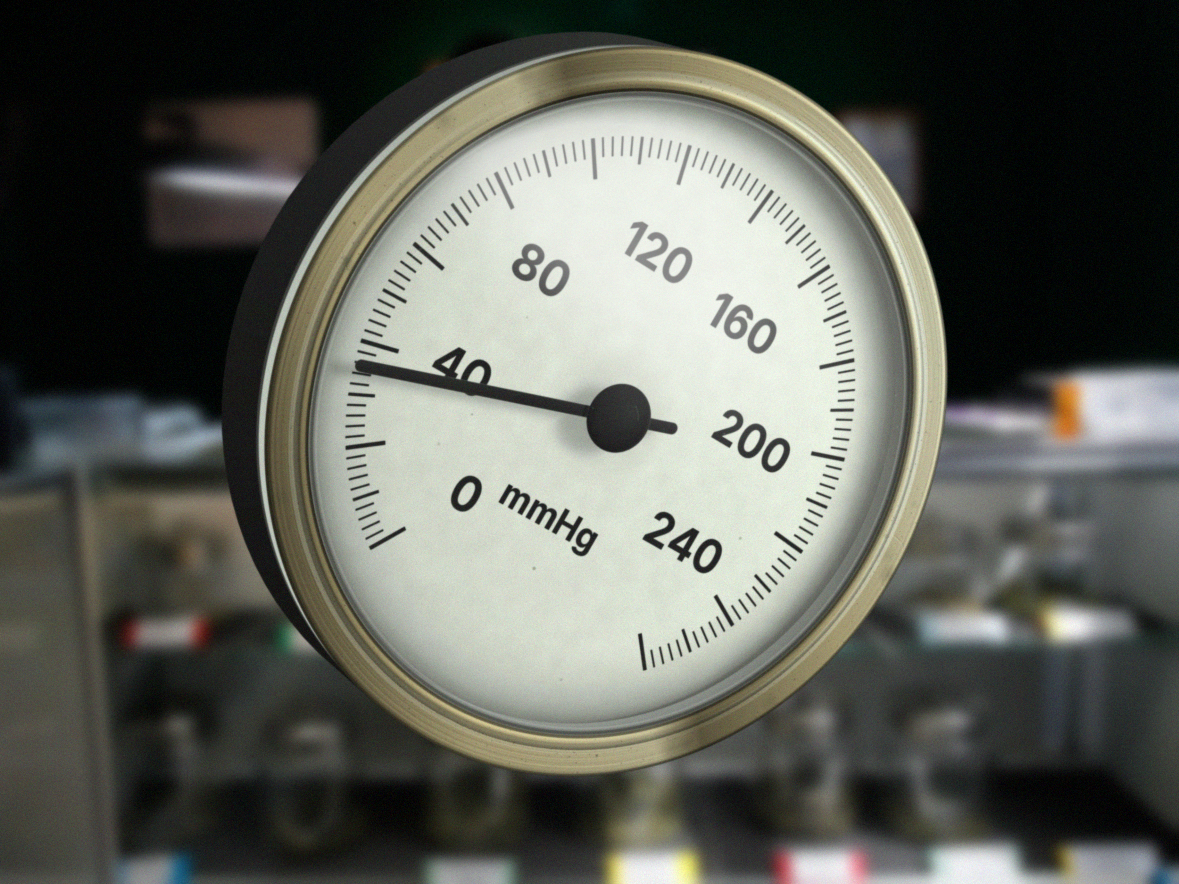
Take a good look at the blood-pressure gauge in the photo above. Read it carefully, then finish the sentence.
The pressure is 36 mmHg
